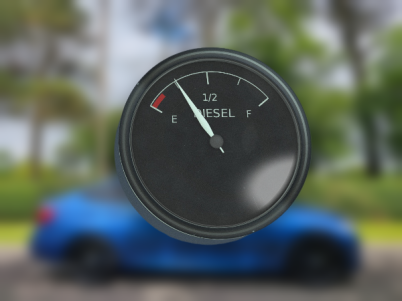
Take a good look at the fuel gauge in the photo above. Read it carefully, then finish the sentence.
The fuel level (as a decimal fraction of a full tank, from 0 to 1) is 0.25
